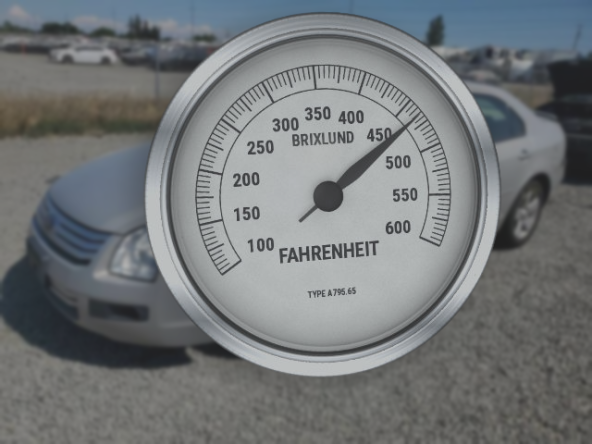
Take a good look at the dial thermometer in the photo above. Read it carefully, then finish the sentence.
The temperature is 465 °F
